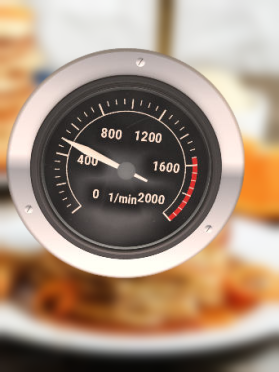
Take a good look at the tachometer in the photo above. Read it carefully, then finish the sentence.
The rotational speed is 500 rpm
